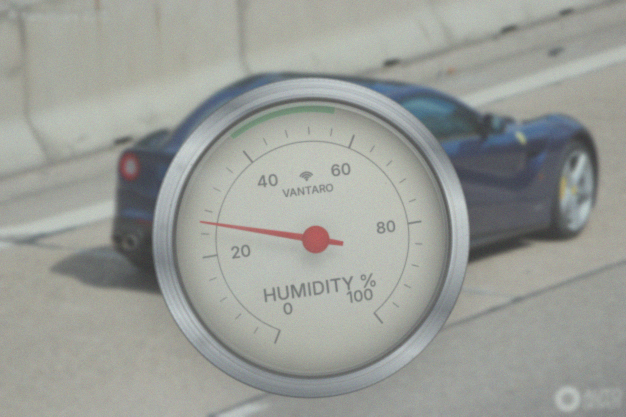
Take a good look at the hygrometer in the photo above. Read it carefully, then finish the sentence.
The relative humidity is 26 %
